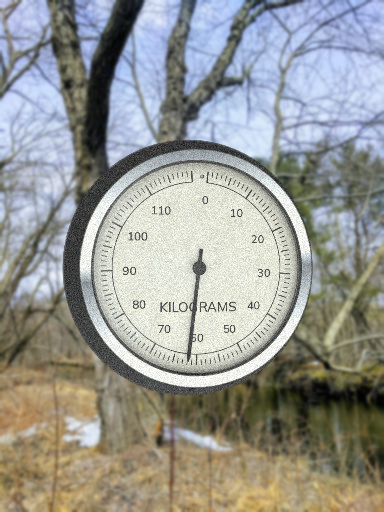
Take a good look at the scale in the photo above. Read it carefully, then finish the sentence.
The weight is 62 kg
